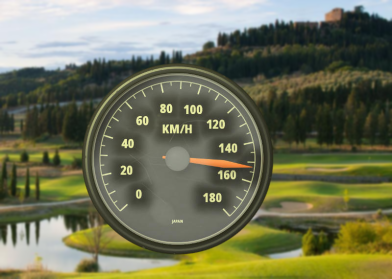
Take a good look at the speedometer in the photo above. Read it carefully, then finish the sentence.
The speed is 152.5 km/h
